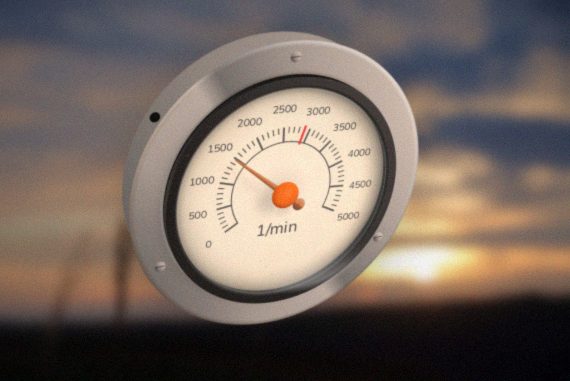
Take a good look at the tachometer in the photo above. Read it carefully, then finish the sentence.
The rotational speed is 1500 rpm
